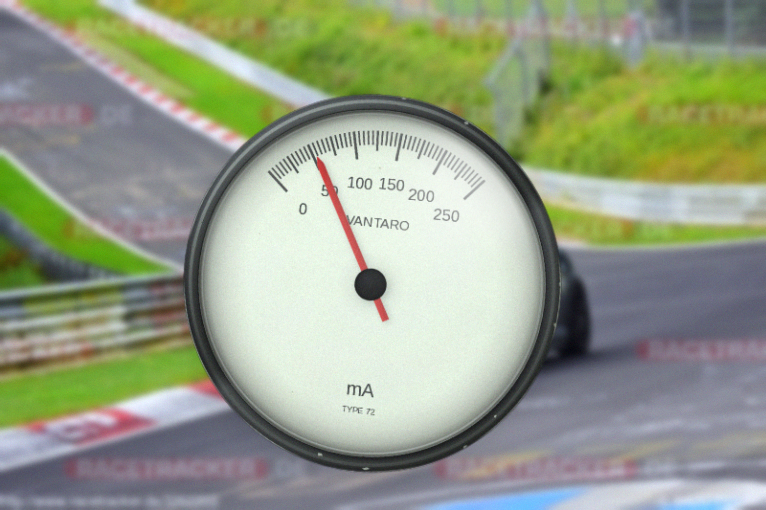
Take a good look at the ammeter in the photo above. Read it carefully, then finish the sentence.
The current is 55 mA
